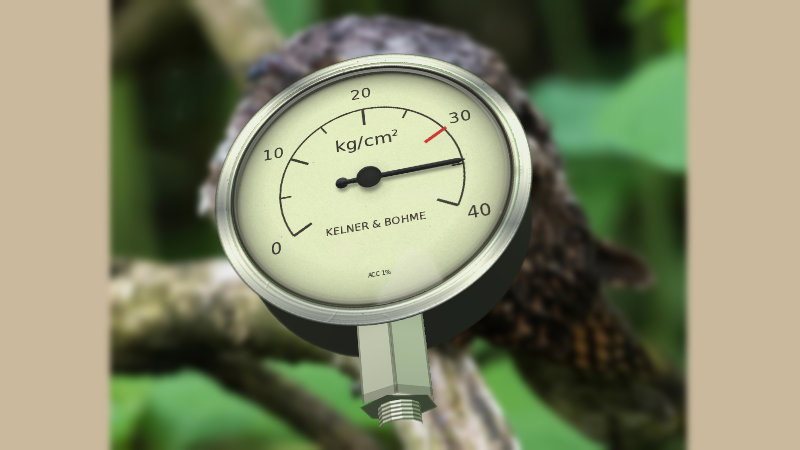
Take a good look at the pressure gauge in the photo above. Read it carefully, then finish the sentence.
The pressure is 35 kg/cm²
